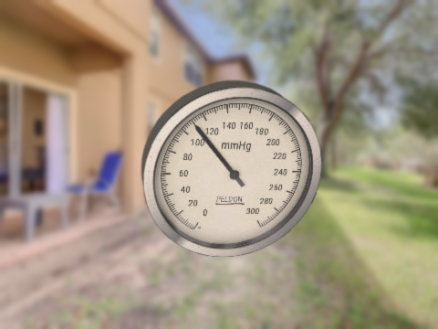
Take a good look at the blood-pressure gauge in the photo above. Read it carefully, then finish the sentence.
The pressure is 110 mmHg
